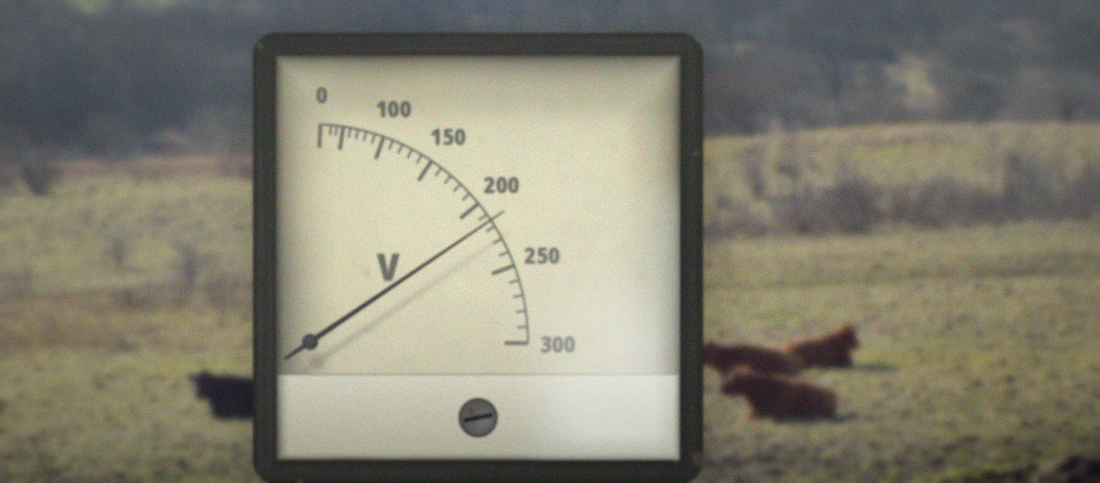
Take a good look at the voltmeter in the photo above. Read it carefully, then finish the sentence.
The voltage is 215 V
